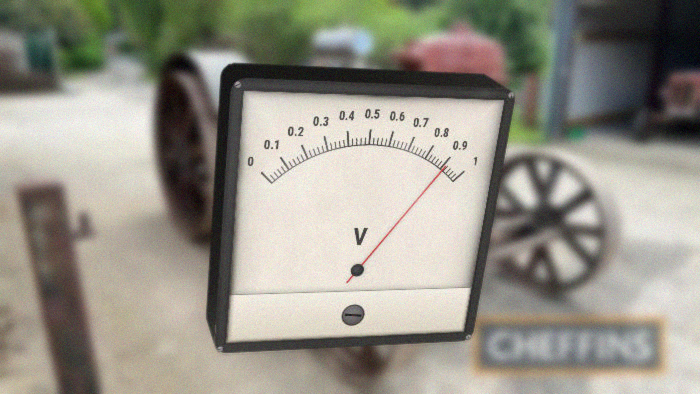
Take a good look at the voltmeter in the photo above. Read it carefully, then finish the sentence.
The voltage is 0.9 V
